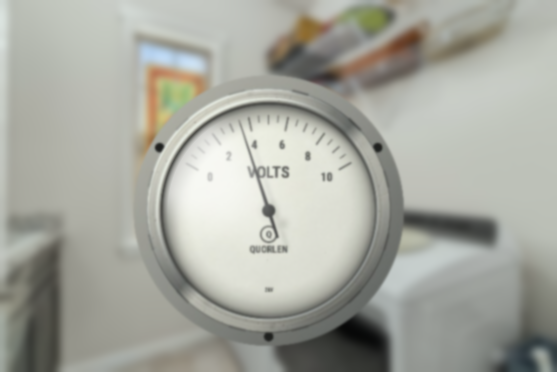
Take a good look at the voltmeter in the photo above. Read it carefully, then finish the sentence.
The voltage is 3.5 V
